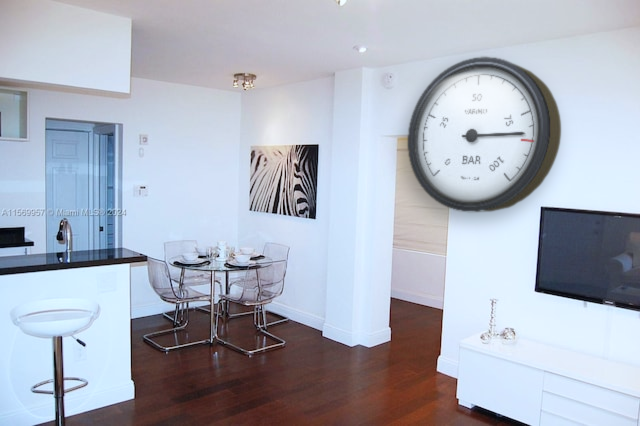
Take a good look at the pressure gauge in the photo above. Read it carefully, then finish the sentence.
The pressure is 82.5 bar
